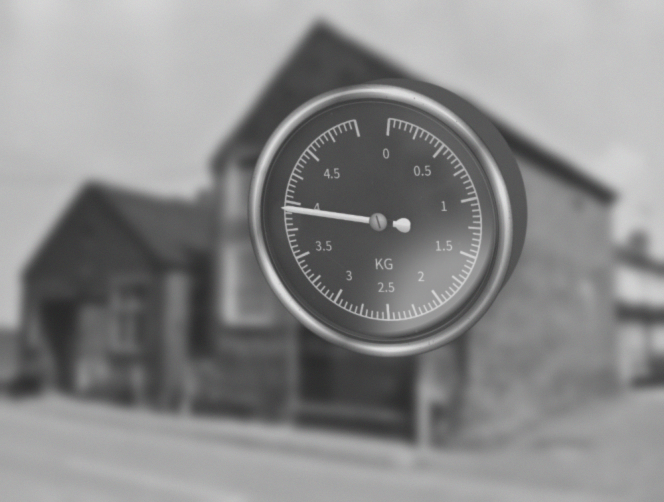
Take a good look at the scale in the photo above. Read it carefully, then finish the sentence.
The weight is 3.95 kg
